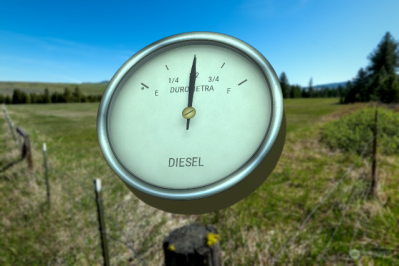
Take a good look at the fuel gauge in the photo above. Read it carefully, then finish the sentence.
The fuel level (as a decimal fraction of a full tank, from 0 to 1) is 0.5
